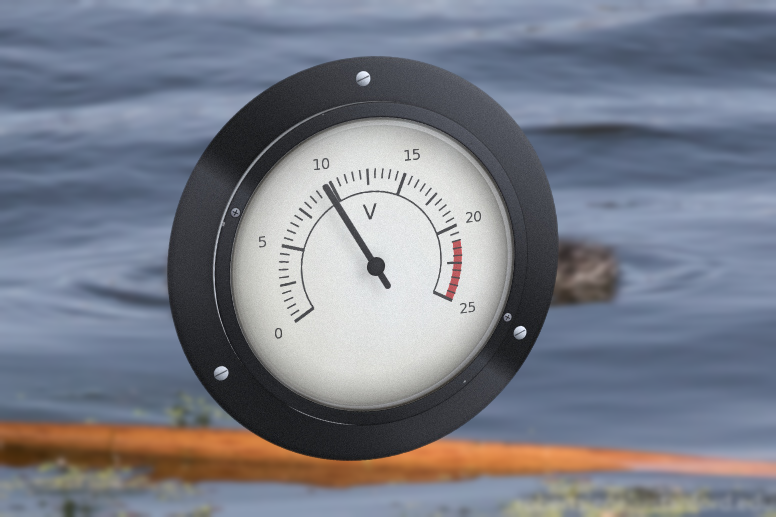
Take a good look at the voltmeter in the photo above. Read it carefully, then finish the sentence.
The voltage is 9.5 V
